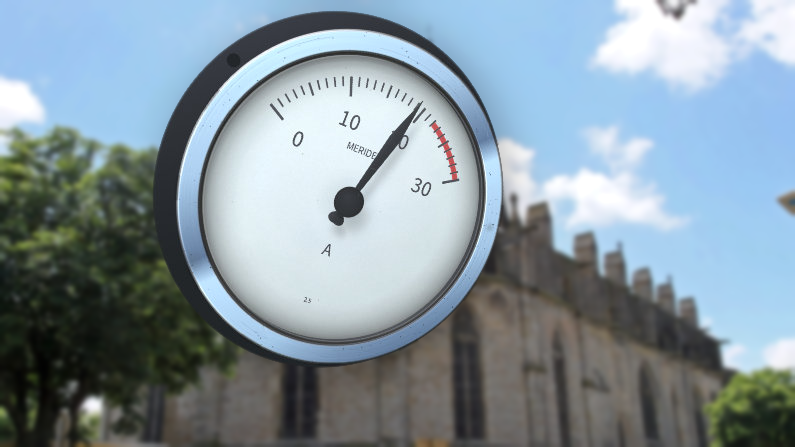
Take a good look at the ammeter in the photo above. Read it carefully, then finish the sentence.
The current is 19 A
